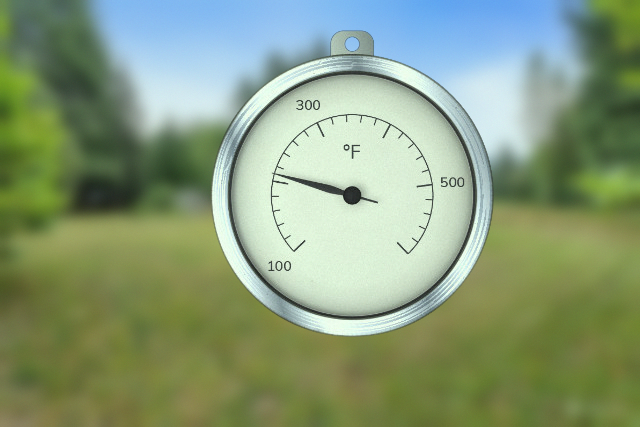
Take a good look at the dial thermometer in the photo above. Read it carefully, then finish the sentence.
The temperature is 210 °F
